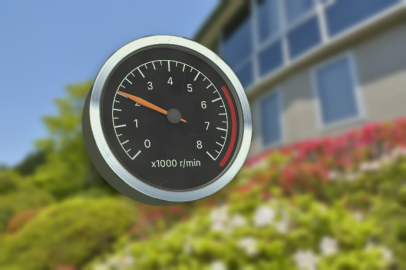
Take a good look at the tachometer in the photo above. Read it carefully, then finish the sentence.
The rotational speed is 2000 rpm
